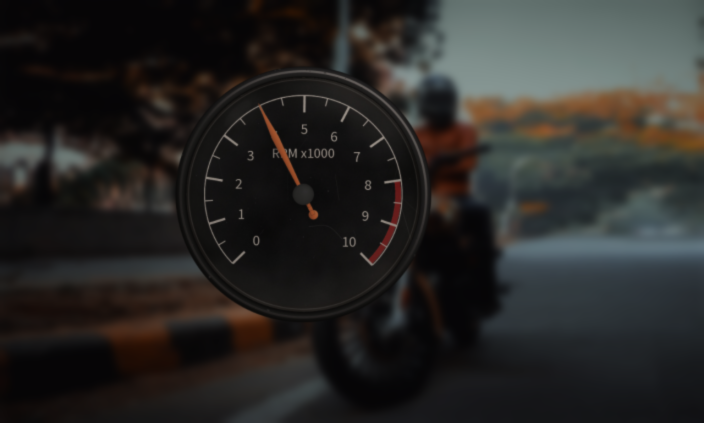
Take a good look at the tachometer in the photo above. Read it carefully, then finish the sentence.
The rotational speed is 4000 rpm
